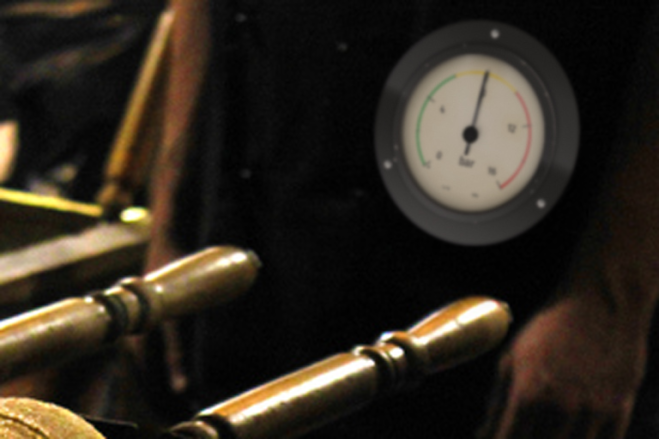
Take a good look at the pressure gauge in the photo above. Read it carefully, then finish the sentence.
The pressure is 8 bar
